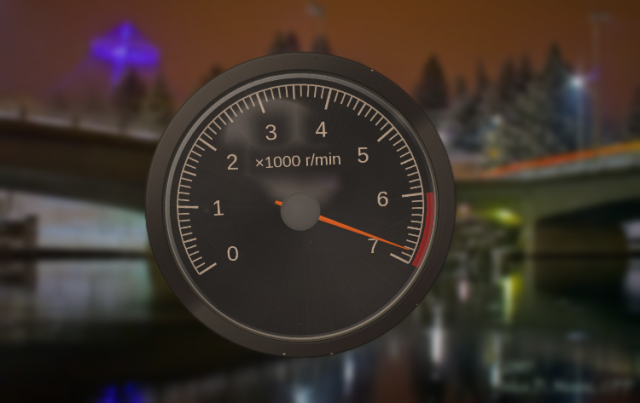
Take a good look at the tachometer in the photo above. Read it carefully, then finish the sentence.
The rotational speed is 6800 rpm
